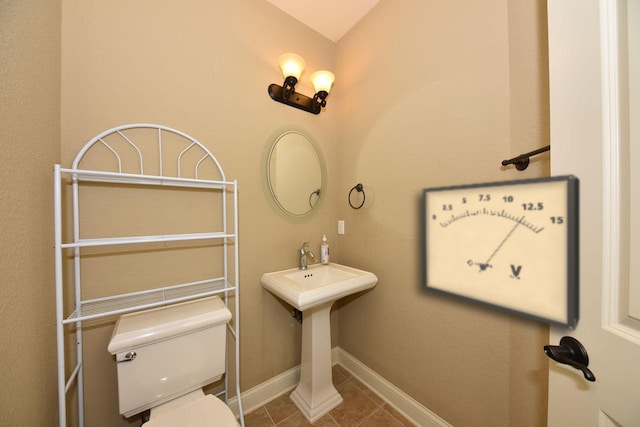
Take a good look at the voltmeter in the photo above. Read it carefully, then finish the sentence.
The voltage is 12.5 V
